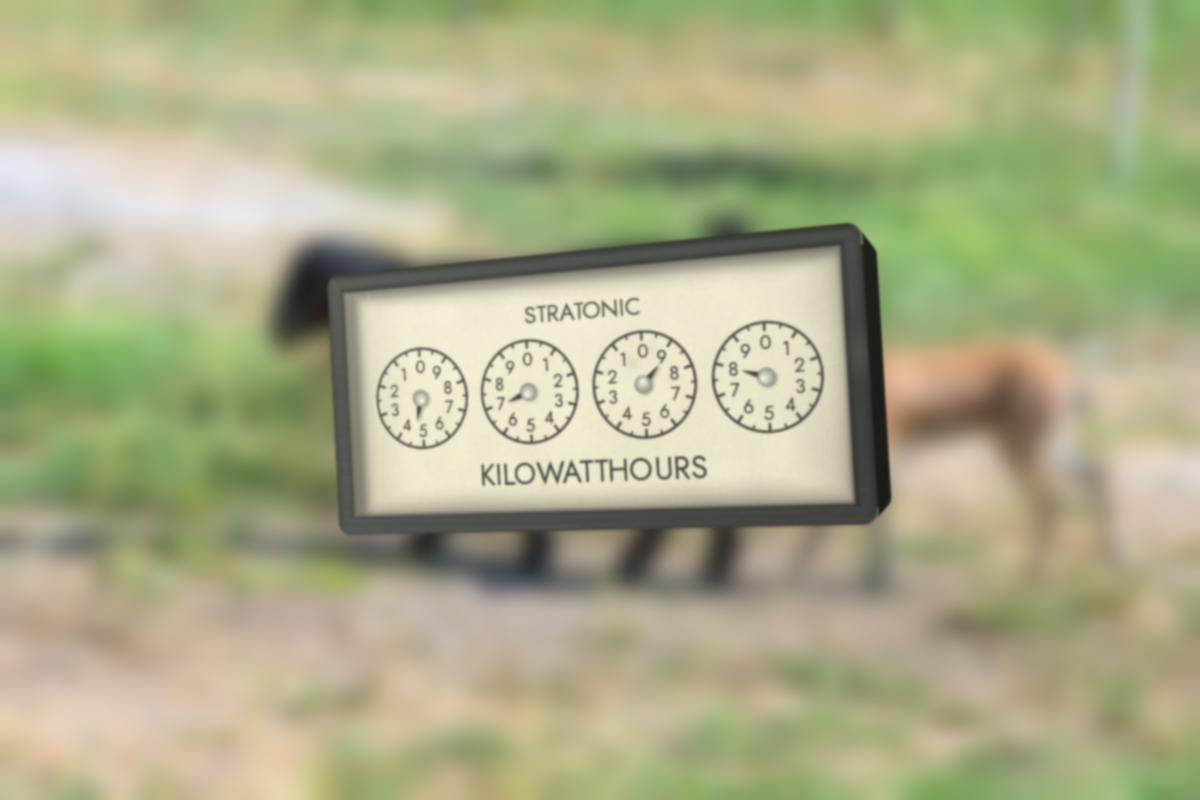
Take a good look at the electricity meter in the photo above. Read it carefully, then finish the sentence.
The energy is 4688 kWh
